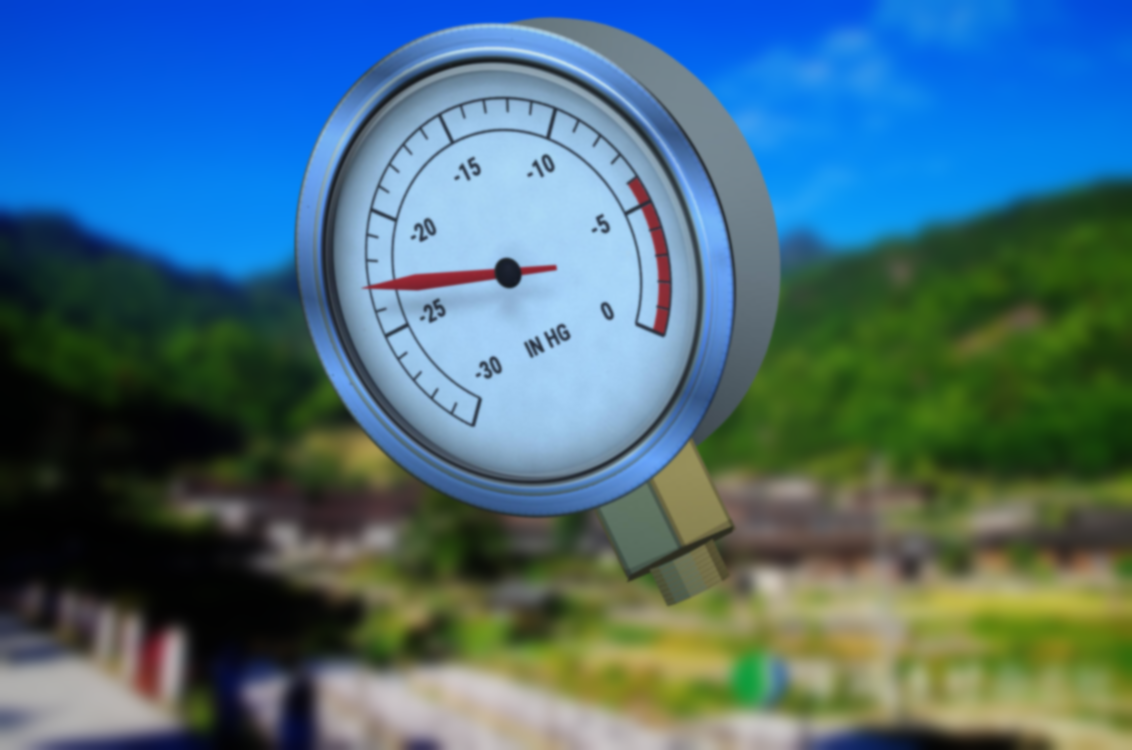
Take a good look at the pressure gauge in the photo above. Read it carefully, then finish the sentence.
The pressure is -23 inHg
